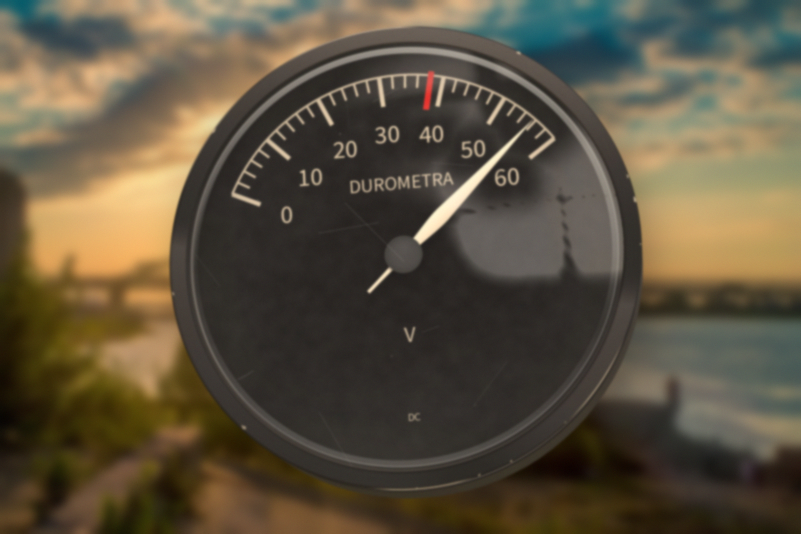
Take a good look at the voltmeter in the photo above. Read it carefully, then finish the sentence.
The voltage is 56 V
